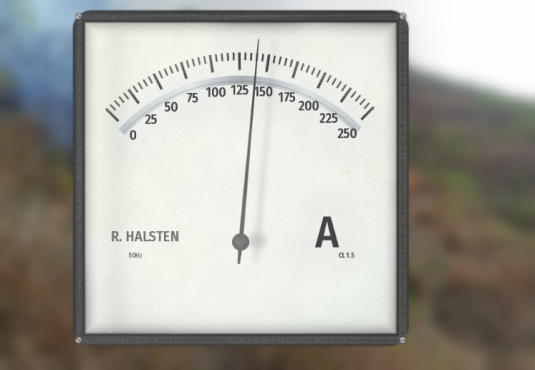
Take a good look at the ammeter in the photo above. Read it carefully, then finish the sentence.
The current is 140 A
